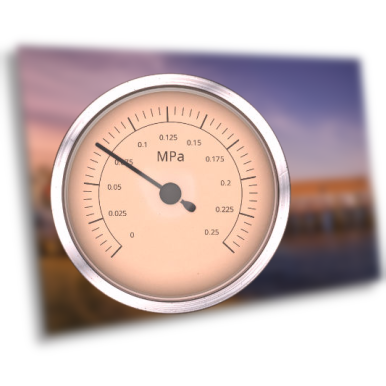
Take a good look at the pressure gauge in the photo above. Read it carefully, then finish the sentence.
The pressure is 0.075 MPa
